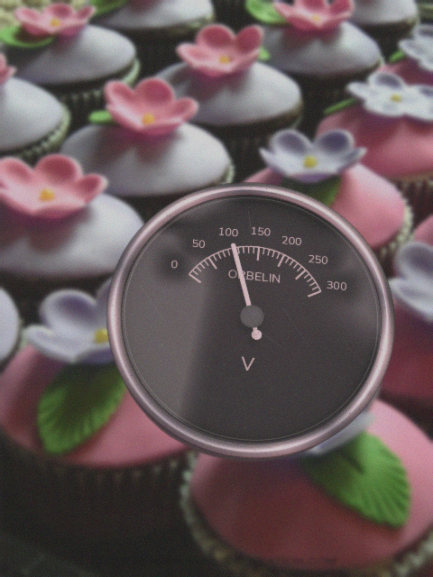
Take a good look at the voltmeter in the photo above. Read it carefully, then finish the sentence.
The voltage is 100 V
